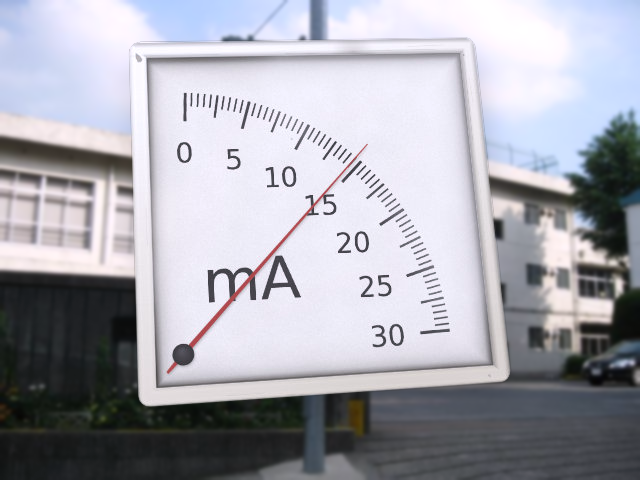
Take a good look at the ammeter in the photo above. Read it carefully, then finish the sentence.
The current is 14.5 mA
